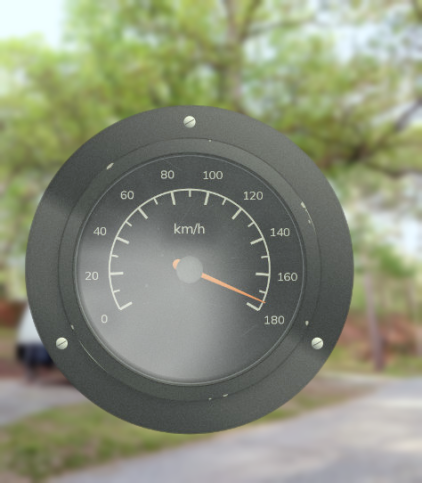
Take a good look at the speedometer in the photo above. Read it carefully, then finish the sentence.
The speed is 175 km/h
